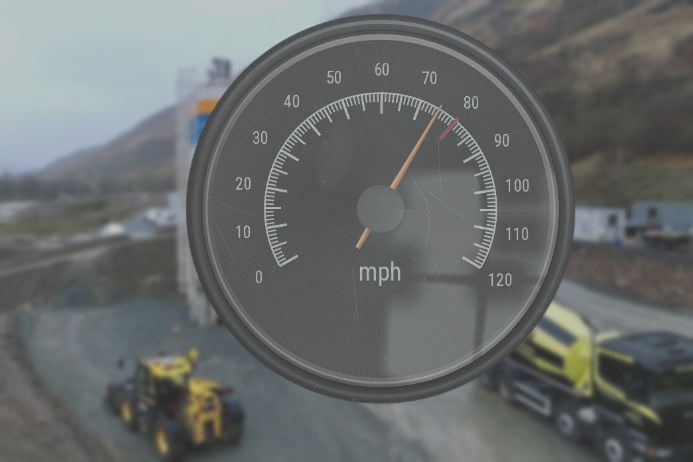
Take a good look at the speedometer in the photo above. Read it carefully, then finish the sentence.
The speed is 75 mph
